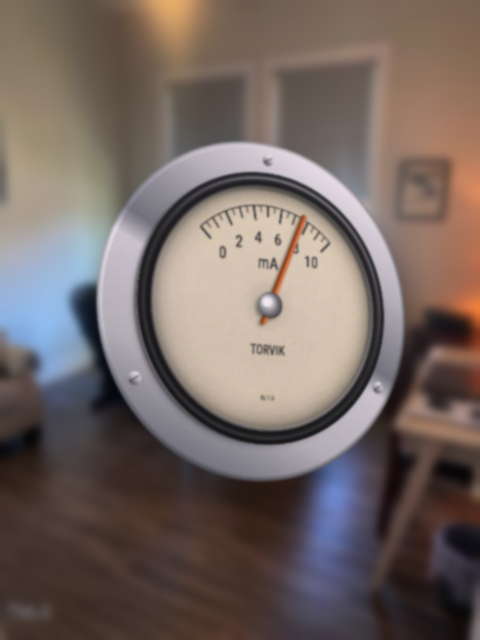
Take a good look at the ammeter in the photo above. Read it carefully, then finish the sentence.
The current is 7.5 mA
